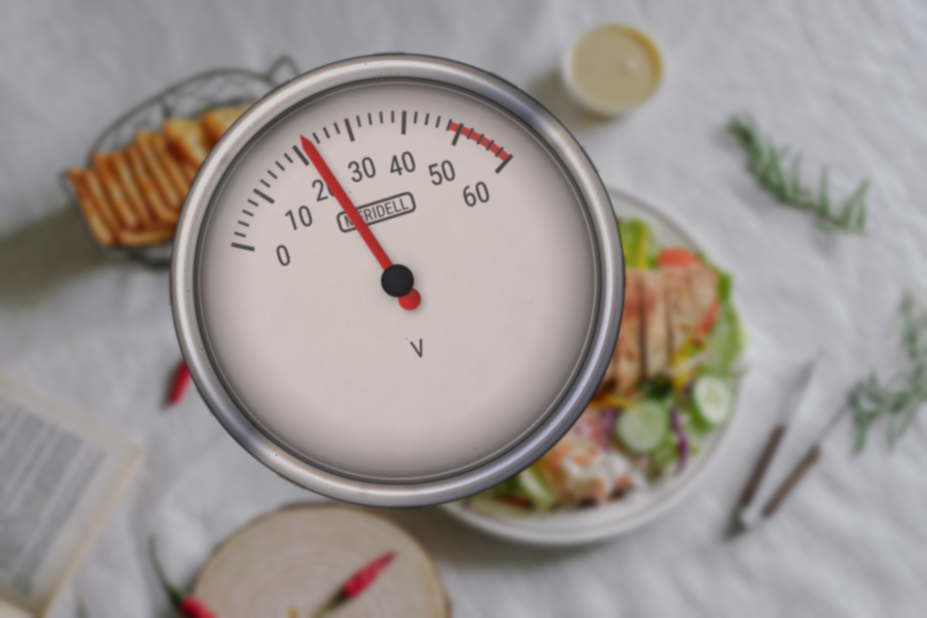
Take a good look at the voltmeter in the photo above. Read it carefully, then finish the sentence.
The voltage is 22 V
